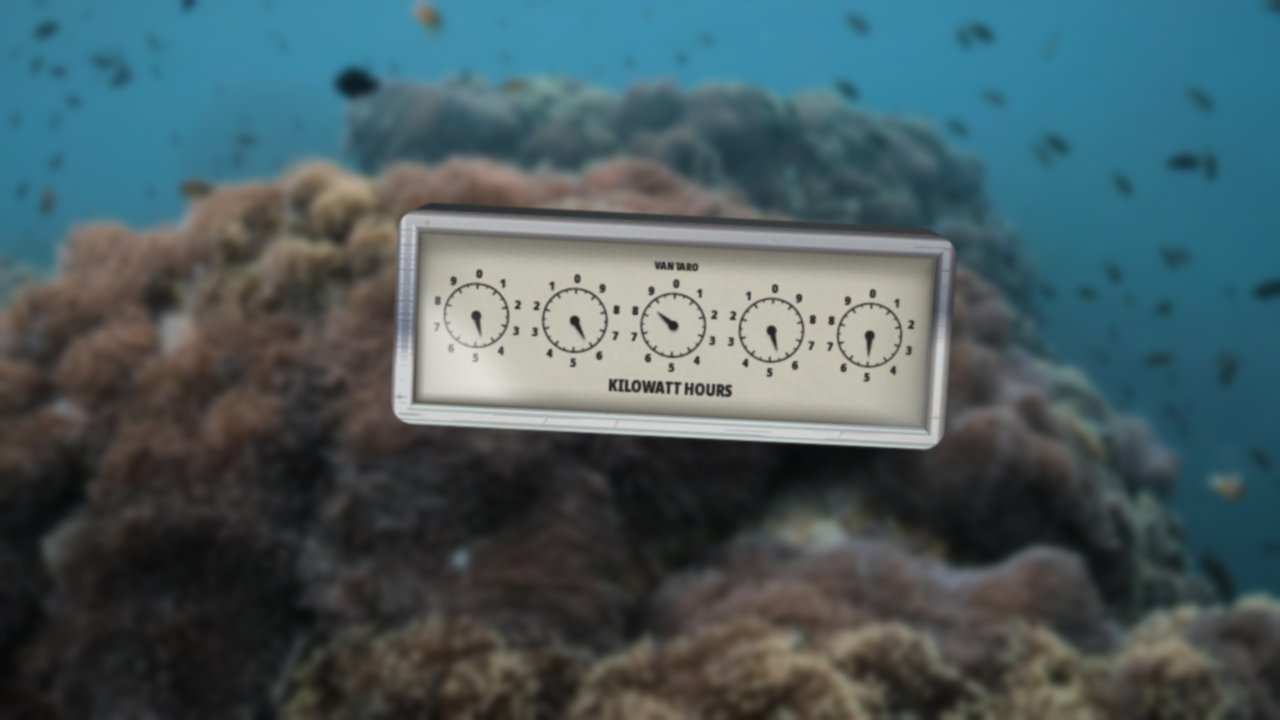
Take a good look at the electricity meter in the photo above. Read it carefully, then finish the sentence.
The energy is 45855 kWh
